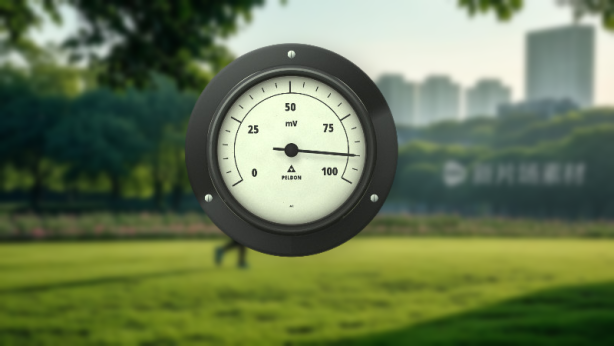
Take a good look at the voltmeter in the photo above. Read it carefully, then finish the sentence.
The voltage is 90 mV
